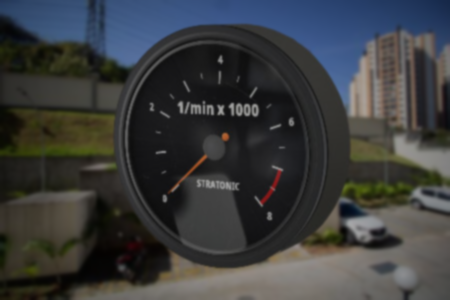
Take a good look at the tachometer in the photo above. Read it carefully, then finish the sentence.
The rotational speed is 0 rpm
